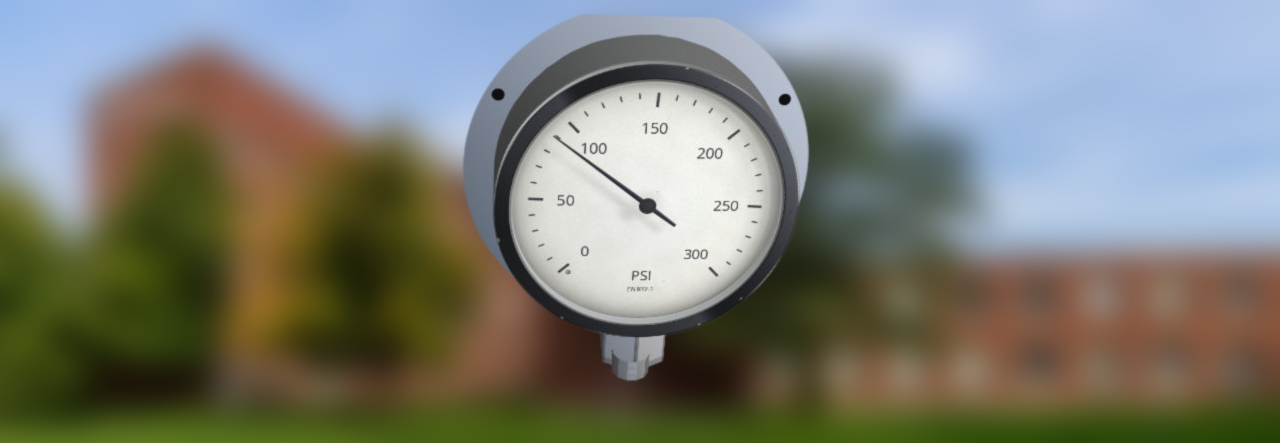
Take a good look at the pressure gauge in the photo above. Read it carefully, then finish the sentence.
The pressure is 90 psi
